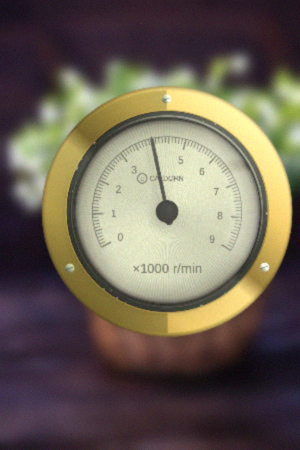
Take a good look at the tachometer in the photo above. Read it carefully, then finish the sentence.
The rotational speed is 4000 rpm
